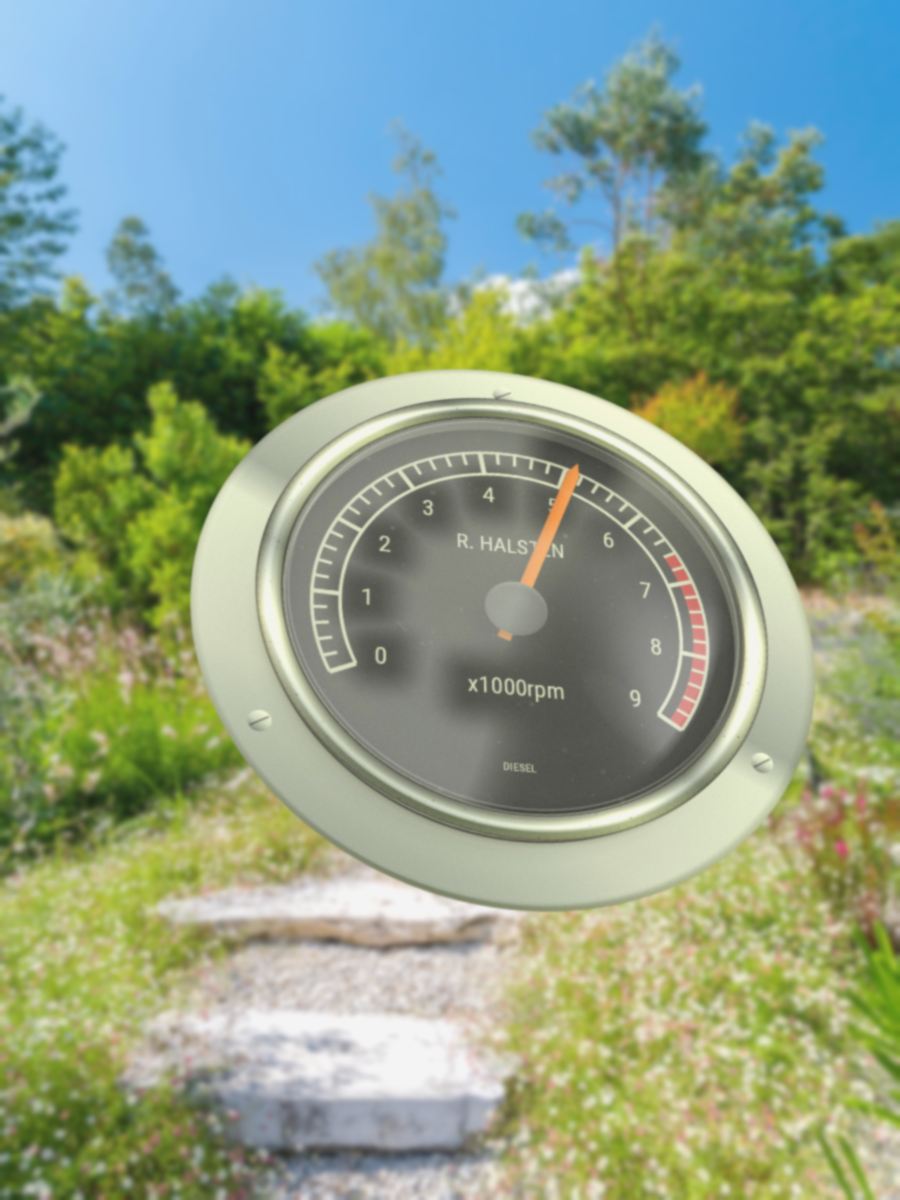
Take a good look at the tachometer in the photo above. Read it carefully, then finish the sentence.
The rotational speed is 5100 rpm
